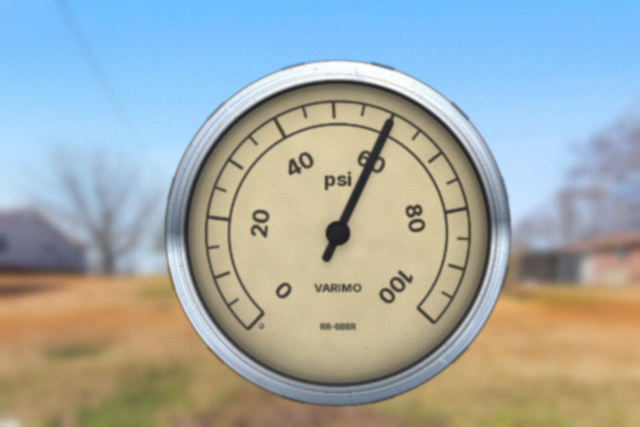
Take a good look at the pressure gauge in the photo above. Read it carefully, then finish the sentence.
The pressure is 60 psi
